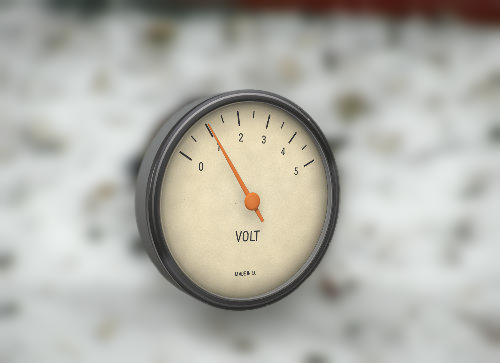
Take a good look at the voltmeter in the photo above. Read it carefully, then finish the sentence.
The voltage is 1 V
